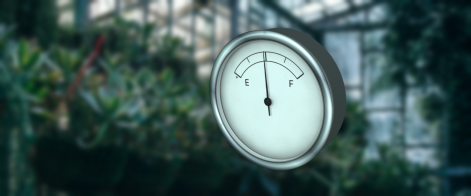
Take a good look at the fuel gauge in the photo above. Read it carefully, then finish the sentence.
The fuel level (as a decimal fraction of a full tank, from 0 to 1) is 0.5
